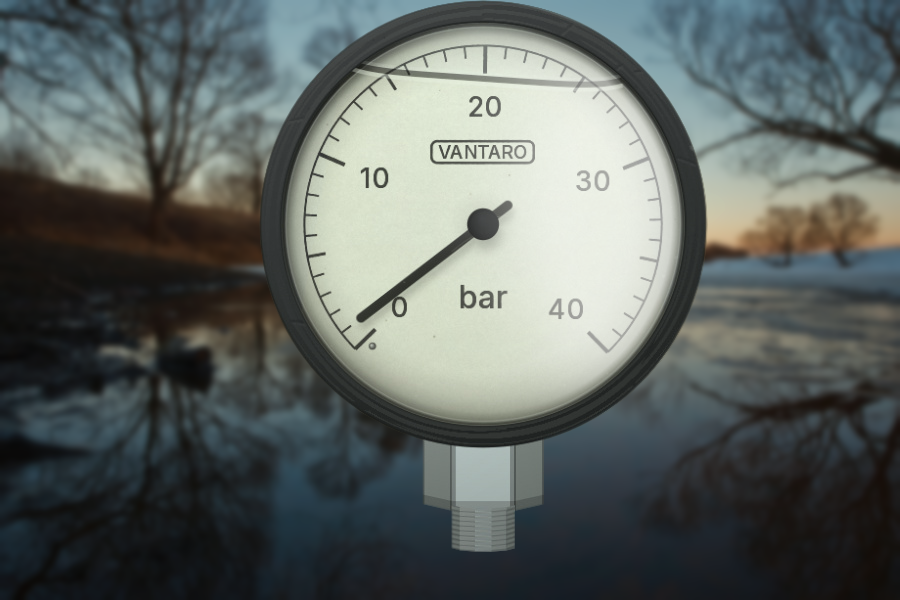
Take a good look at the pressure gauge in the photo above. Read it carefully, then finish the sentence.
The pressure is 1 bar
